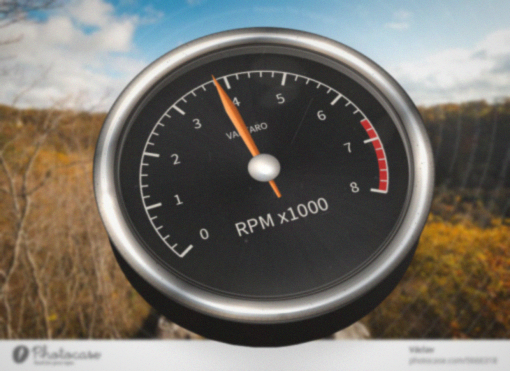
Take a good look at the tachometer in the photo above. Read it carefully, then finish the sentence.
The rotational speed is 3800 rpm
